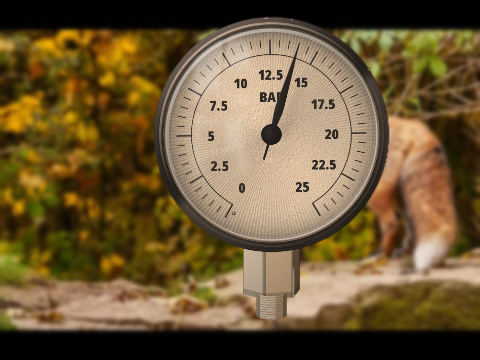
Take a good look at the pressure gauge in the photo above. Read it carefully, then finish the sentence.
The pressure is 14 bar
